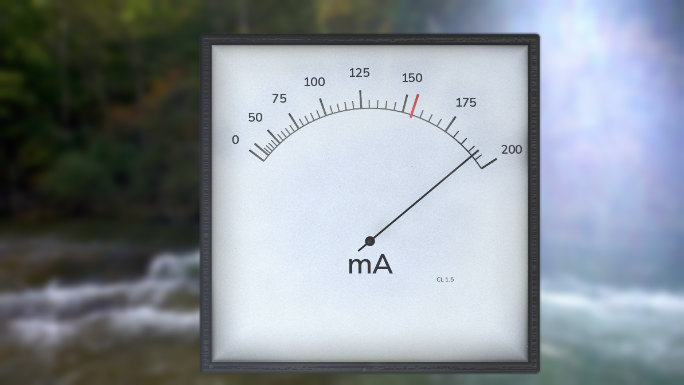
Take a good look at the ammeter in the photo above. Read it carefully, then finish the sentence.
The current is 192.5 mA
